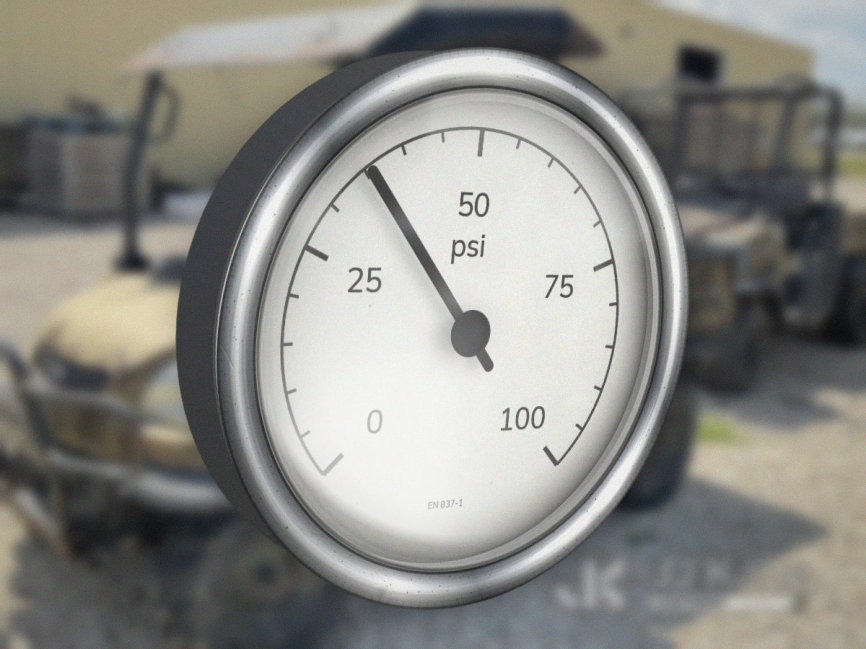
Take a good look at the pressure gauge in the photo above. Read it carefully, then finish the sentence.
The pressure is 35 psi
